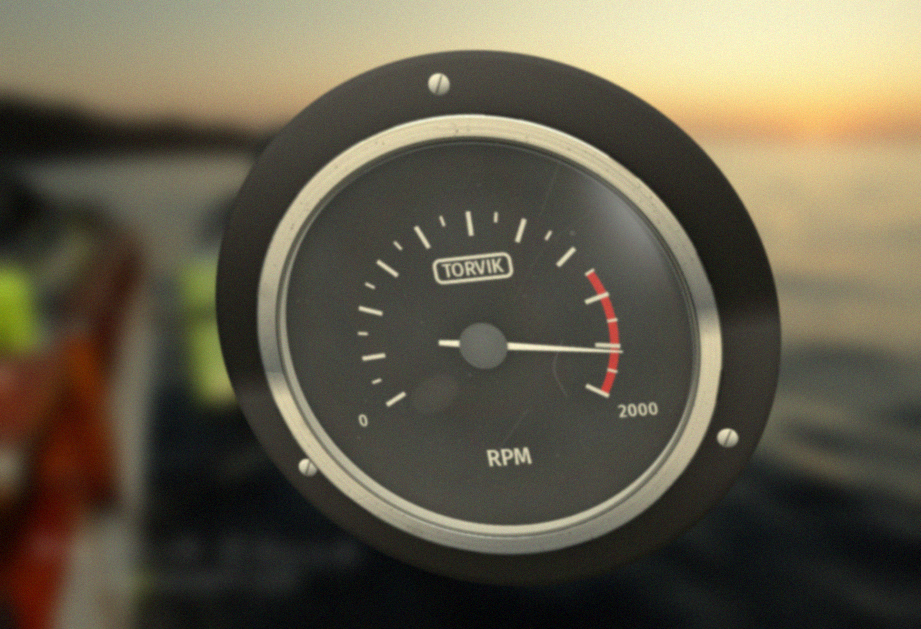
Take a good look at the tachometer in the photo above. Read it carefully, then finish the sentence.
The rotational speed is 1800 rpm
